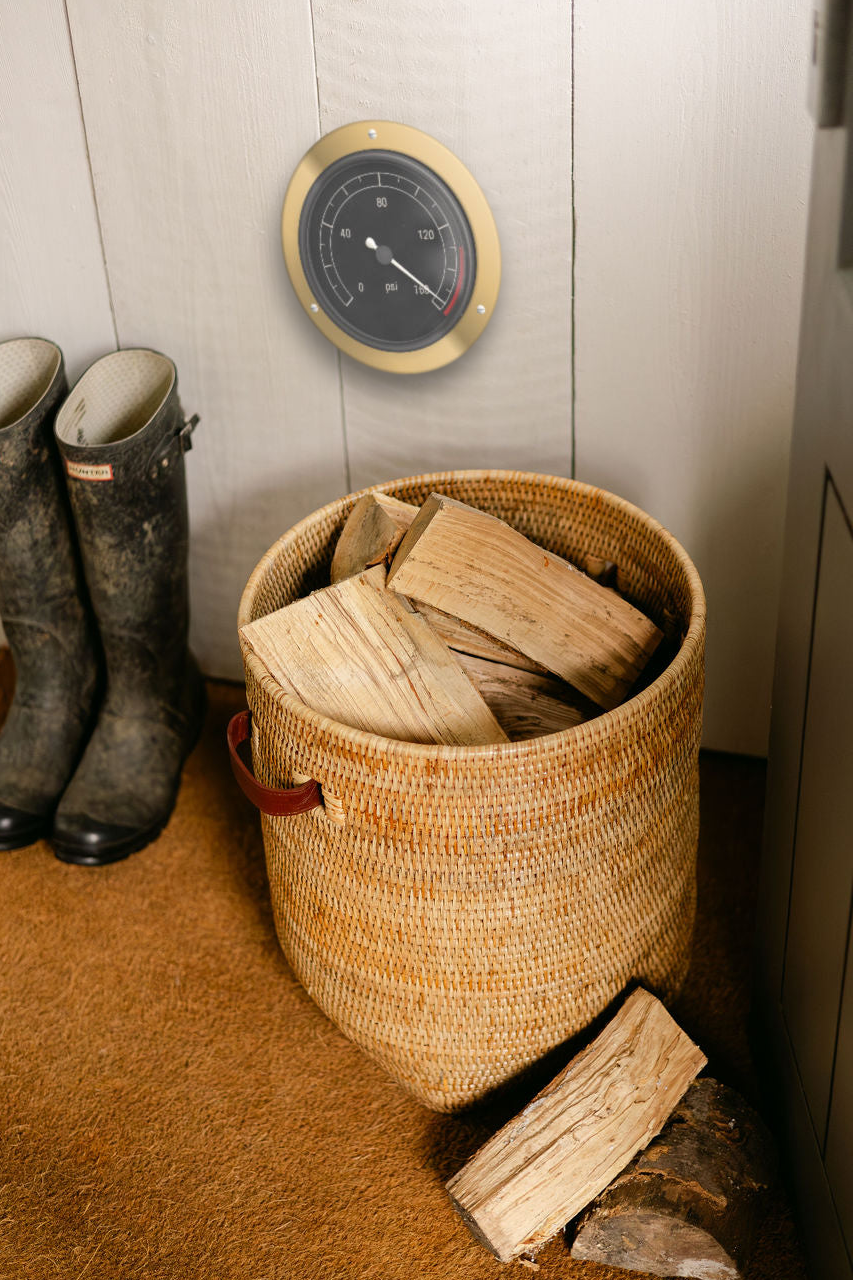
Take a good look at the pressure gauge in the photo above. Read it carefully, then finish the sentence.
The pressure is 155 psi
